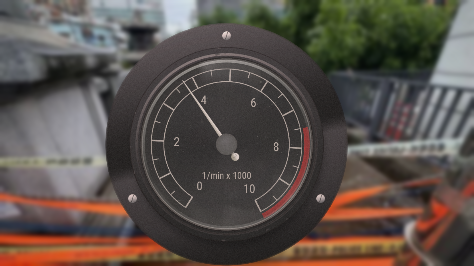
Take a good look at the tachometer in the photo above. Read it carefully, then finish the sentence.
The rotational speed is 3750 rpm
